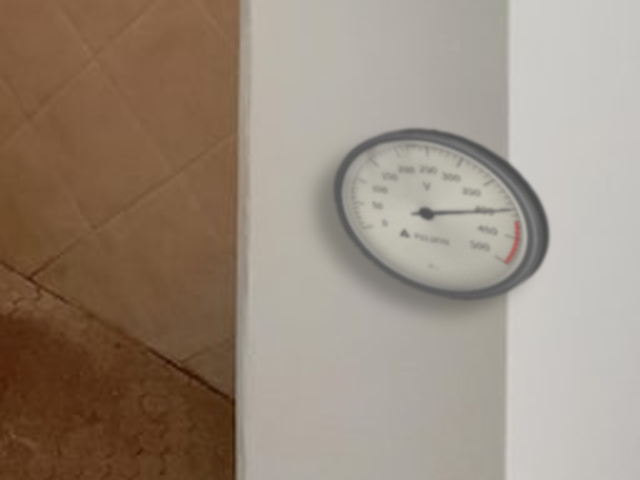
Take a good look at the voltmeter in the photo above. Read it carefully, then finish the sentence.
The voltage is 400 V
